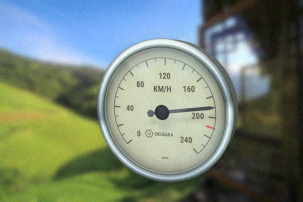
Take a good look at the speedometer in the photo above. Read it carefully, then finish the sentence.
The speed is 190 km/h
